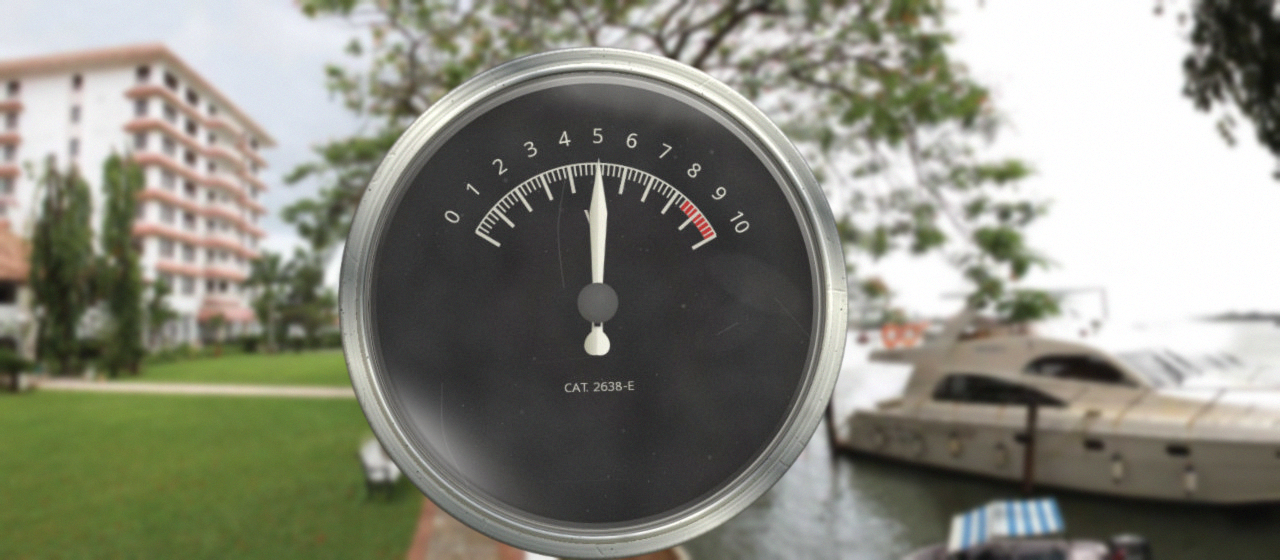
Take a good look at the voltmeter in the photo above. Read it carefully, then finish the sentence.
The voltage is 5 V
